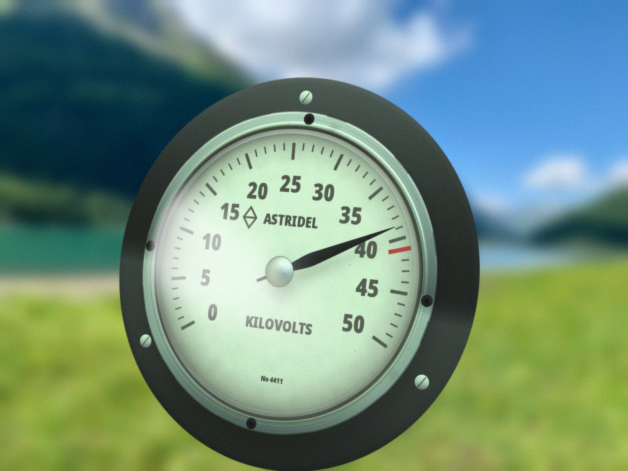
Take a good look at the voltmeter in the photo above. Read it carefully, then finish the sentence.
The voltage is 39 kV
